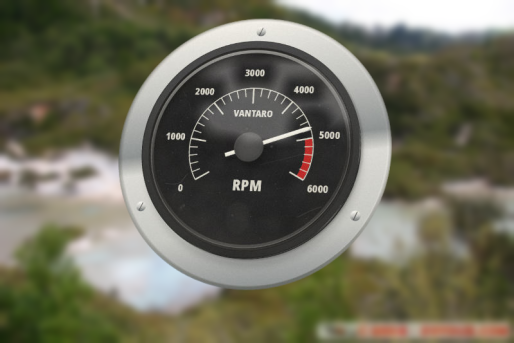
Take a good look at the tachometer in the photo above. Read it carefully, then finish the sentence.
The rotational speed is 4800 rpm
